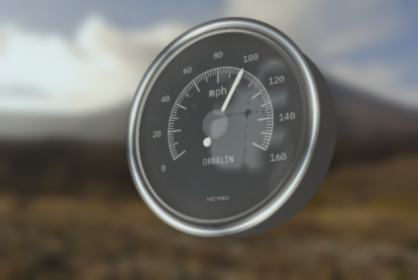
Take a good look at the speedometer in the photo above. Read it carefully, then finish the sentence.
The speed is 100 mph
